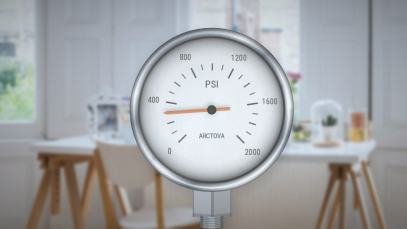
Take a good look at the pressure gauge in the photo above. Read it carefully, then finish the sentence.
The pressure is 300 psi
